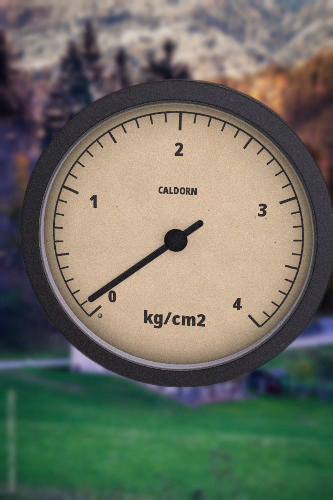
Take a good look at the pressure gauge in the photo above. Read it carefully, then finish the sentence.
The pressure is 0.1 kg/cm²
